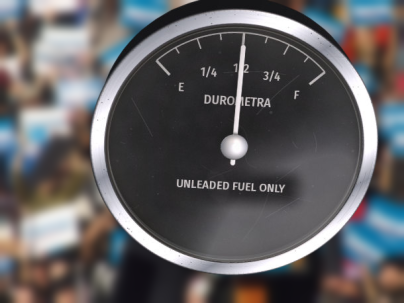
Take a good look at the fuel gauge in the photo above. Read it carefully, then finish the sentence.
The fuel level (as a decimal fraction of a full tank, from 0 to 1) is 0.5
